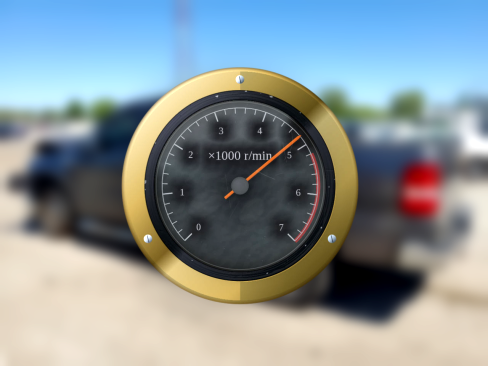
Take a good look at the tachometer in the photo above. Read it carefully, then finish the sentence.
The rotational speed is 4800 rpm
